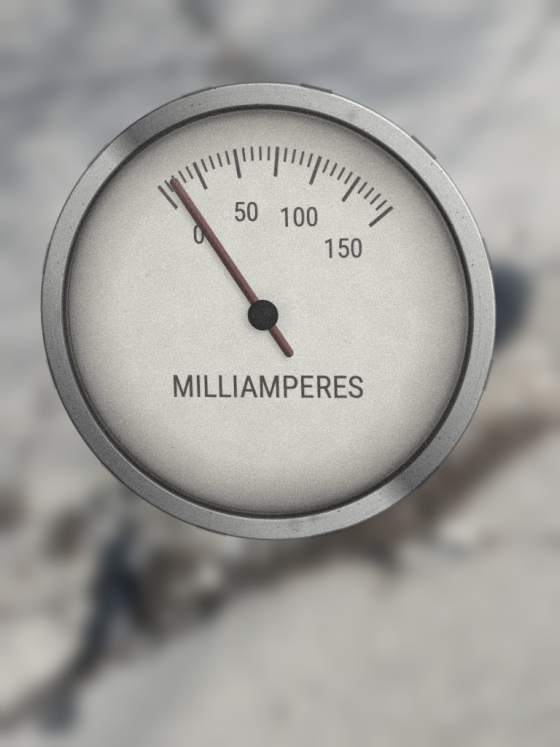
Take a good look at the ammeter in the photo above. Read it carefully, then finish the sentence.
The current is 10 mA
